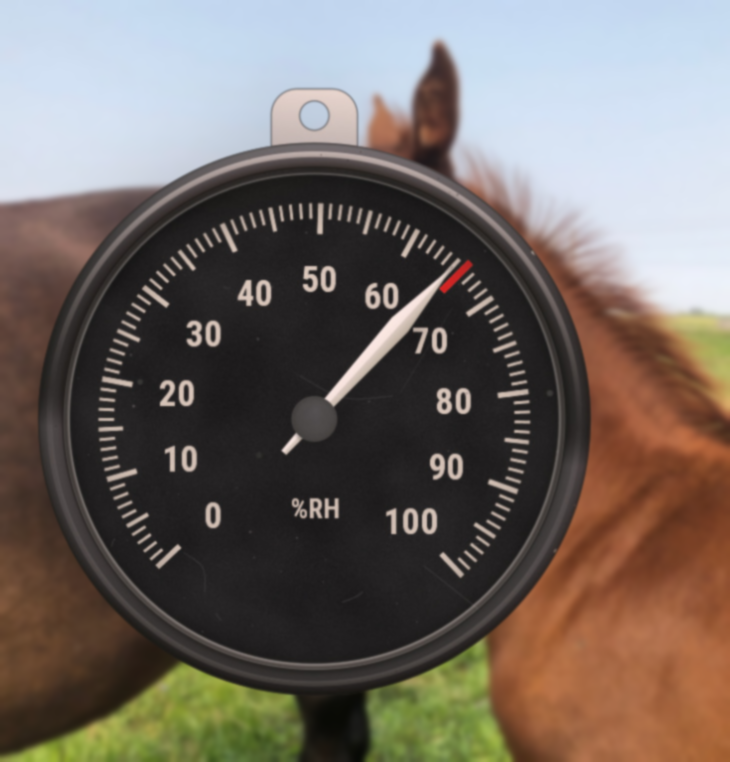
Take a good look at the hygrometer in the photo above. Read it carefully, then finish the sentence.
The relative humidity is 65 %
